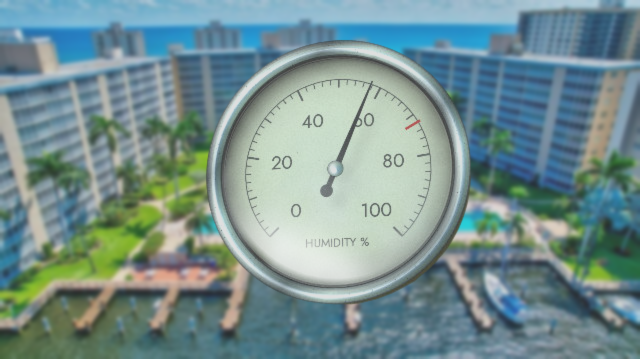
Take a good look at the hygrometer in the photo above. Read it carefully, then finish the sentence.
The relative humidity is 58 %
